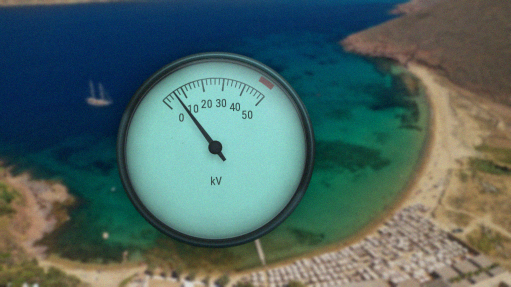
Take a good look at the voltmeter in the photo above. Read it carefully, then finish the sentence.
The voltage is 6 kV
